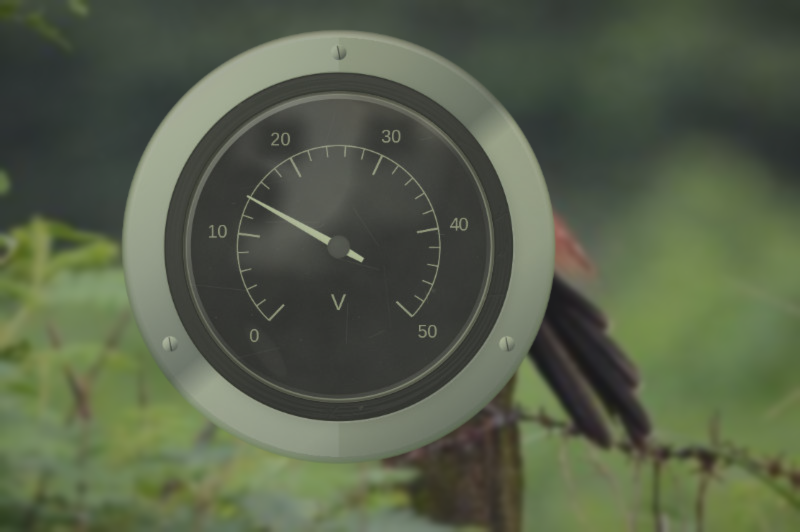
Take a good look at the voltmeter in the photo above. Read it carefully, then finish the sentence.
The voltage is 14 V
